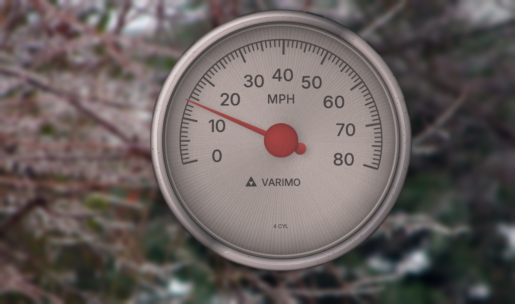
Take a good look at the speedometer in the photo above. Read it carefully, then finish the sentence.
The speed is 14 mph
